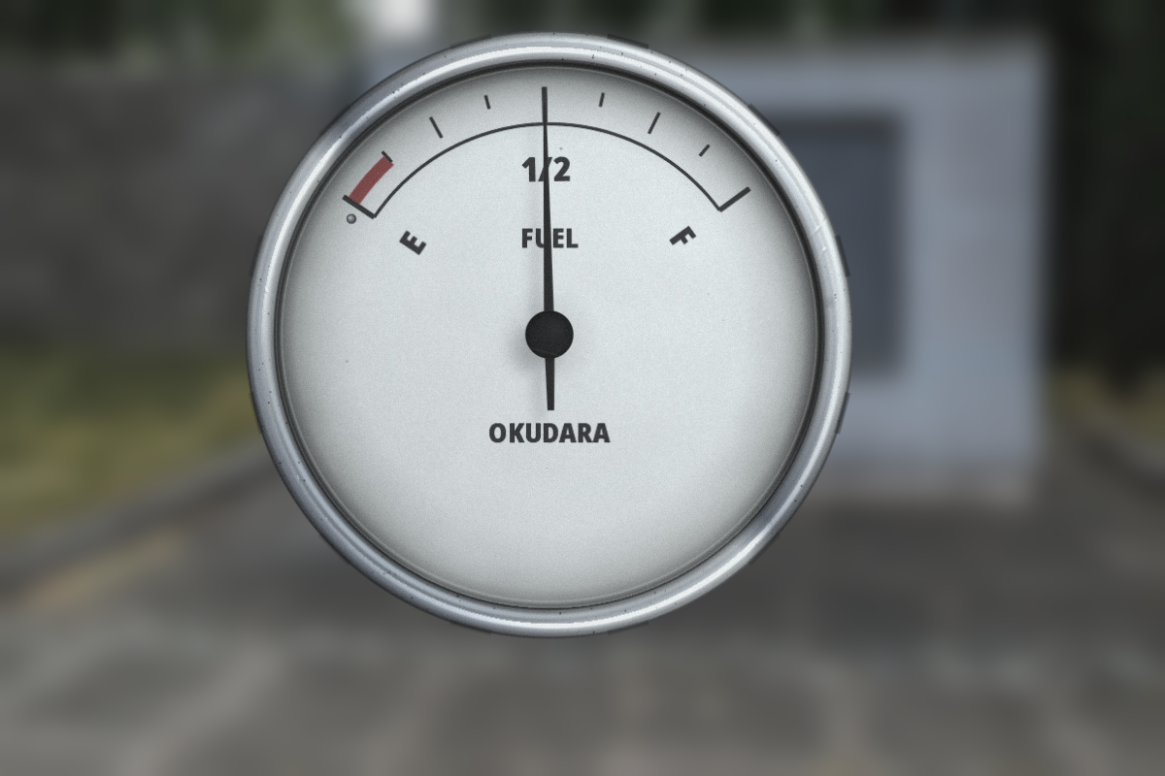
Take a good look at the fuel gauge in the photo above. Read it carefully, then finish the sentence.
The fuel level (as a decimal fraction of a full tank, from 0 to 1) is 0.5
